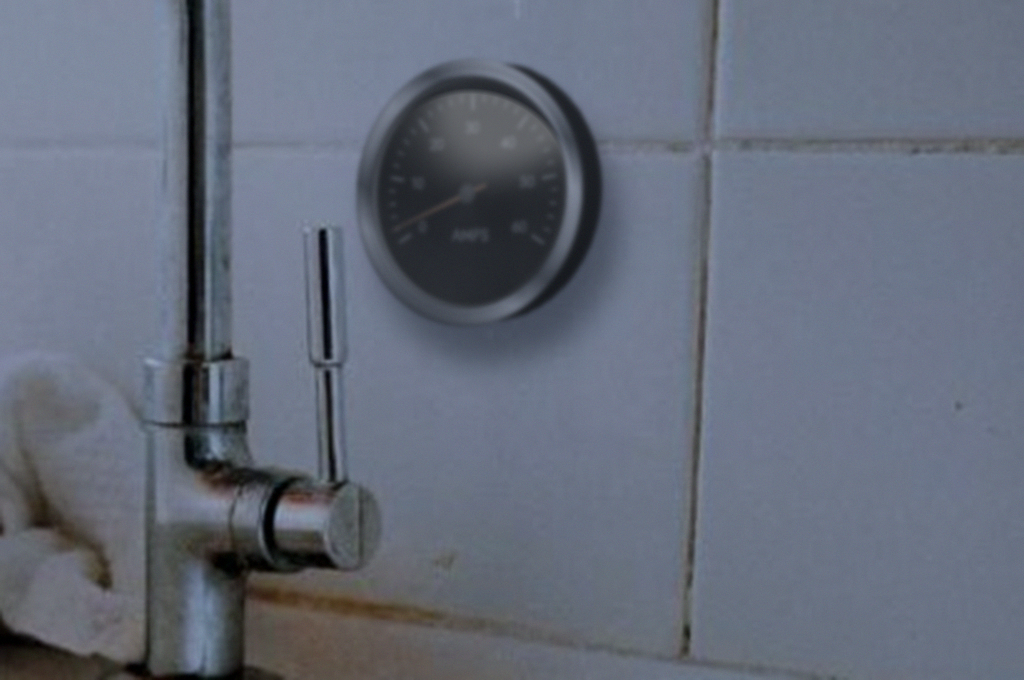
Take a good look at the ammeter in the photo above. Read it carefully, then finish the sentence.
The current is 2 A
